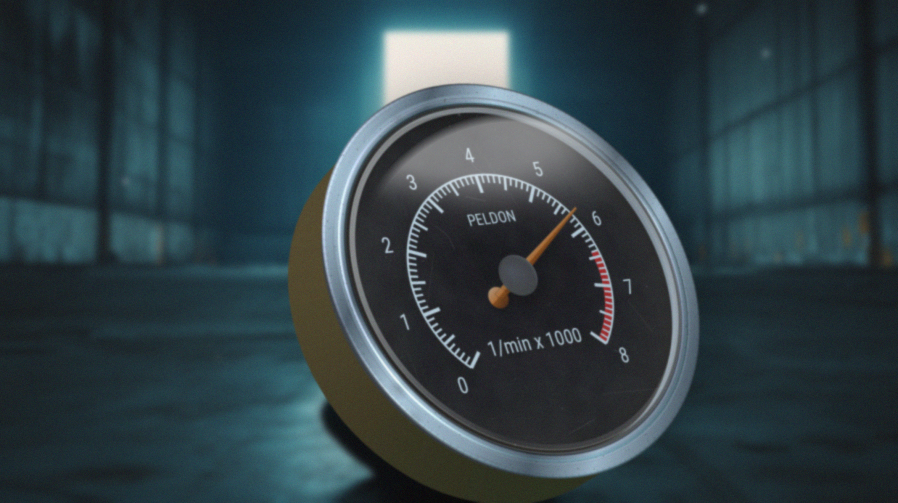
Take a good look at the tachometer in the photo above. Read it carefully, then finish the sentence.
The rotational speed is 5700 rpm
